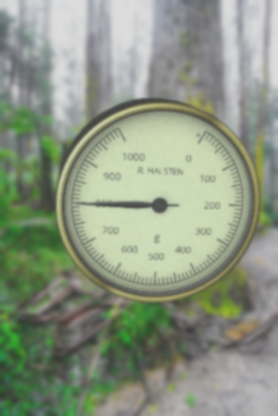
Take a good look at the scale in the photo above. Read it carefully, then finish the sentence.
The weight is 800 g
